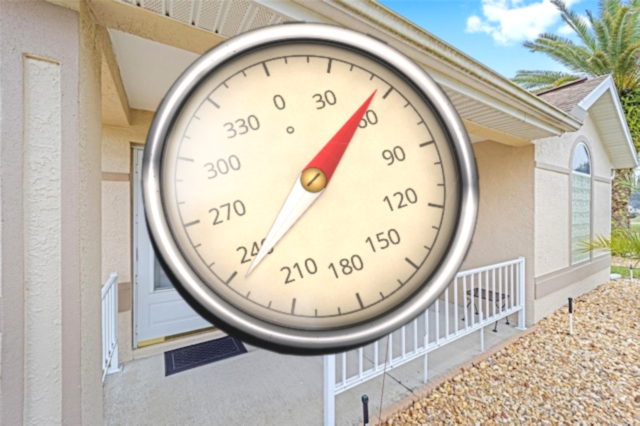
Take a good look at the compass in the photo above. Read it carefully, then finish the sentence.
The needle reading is 55 °
